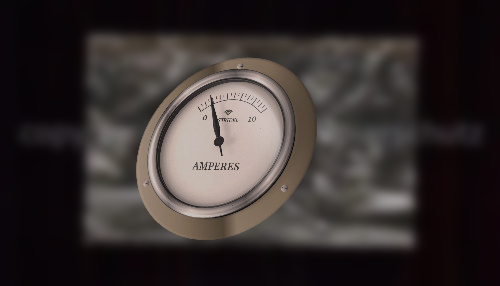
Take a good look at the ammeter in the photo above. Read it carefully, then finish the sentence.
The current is 2 A
